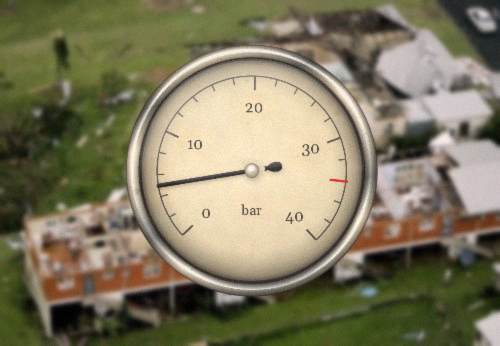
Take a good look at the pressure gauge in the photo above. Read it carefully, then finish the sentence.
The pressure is 5 bar
